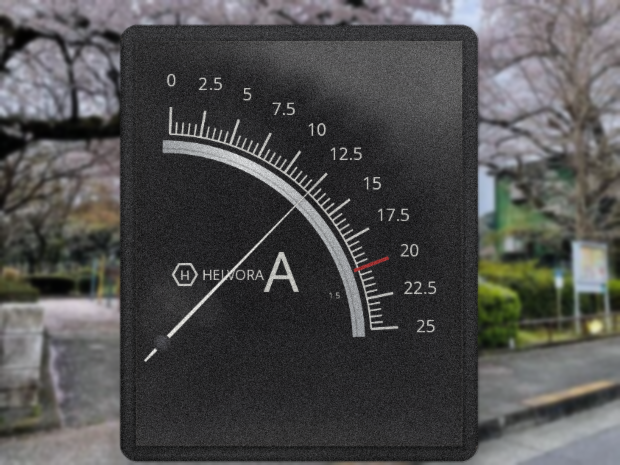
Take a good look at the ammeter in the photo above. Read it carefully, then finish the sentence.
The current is 12.5 A
